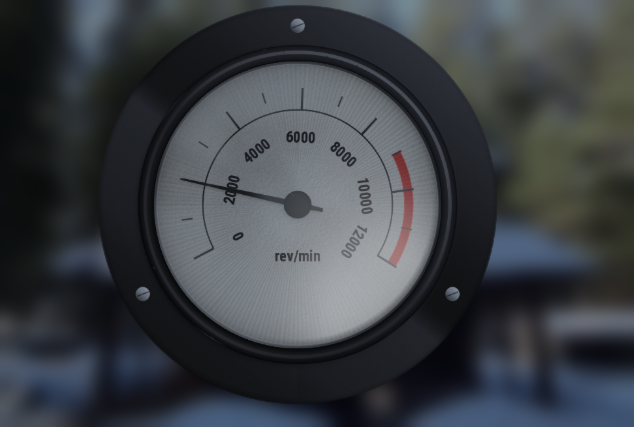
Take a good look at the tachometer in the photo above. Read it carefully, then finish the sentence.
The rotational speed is 2000 rpm
